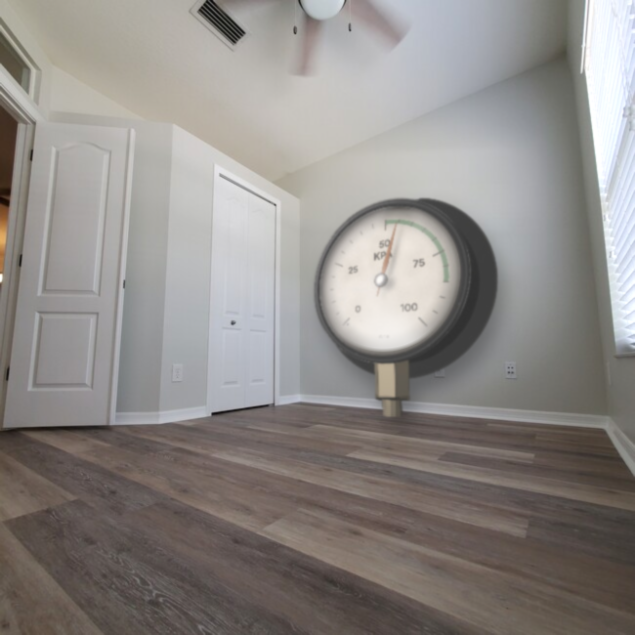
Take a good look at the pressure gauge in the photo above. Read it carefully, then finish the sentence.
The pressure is 55 kPa
